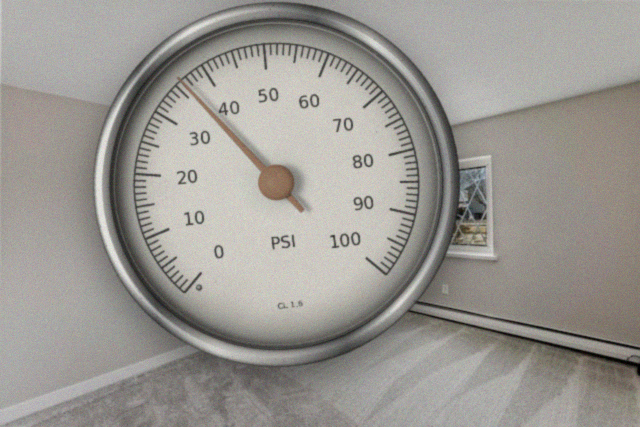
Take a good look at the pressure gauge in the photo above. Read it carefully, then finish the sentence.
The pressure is 36 psi
